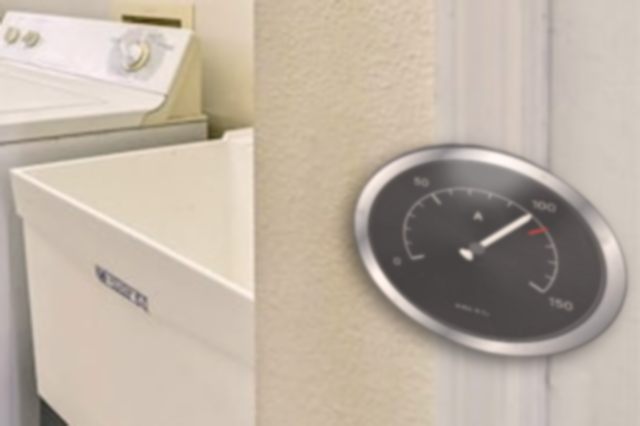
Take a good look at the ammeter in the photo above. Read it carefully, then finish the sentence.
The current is 100 A
